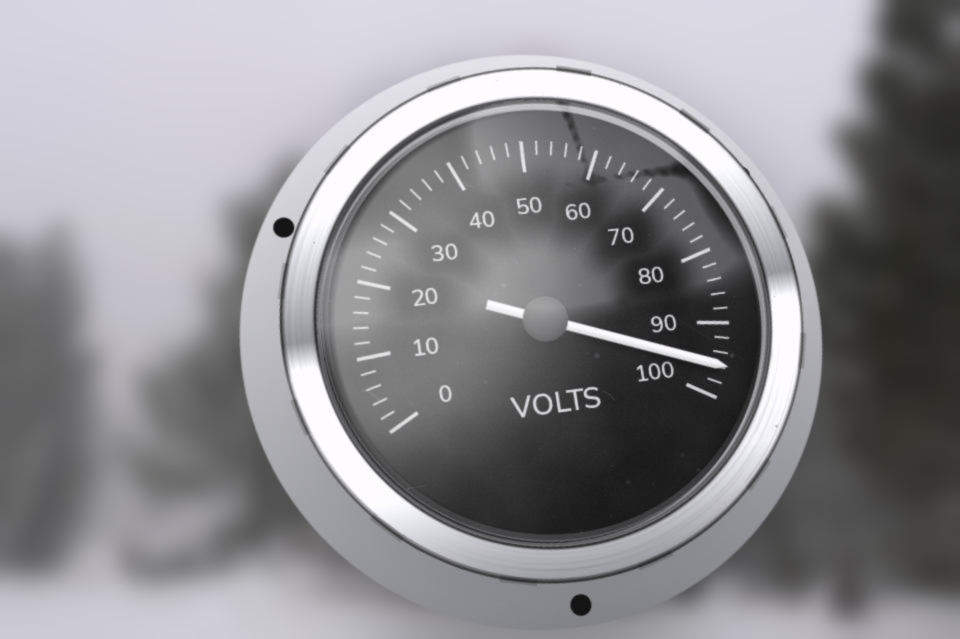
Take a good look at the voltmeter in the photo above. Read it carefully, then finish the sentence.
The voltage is 96 V
